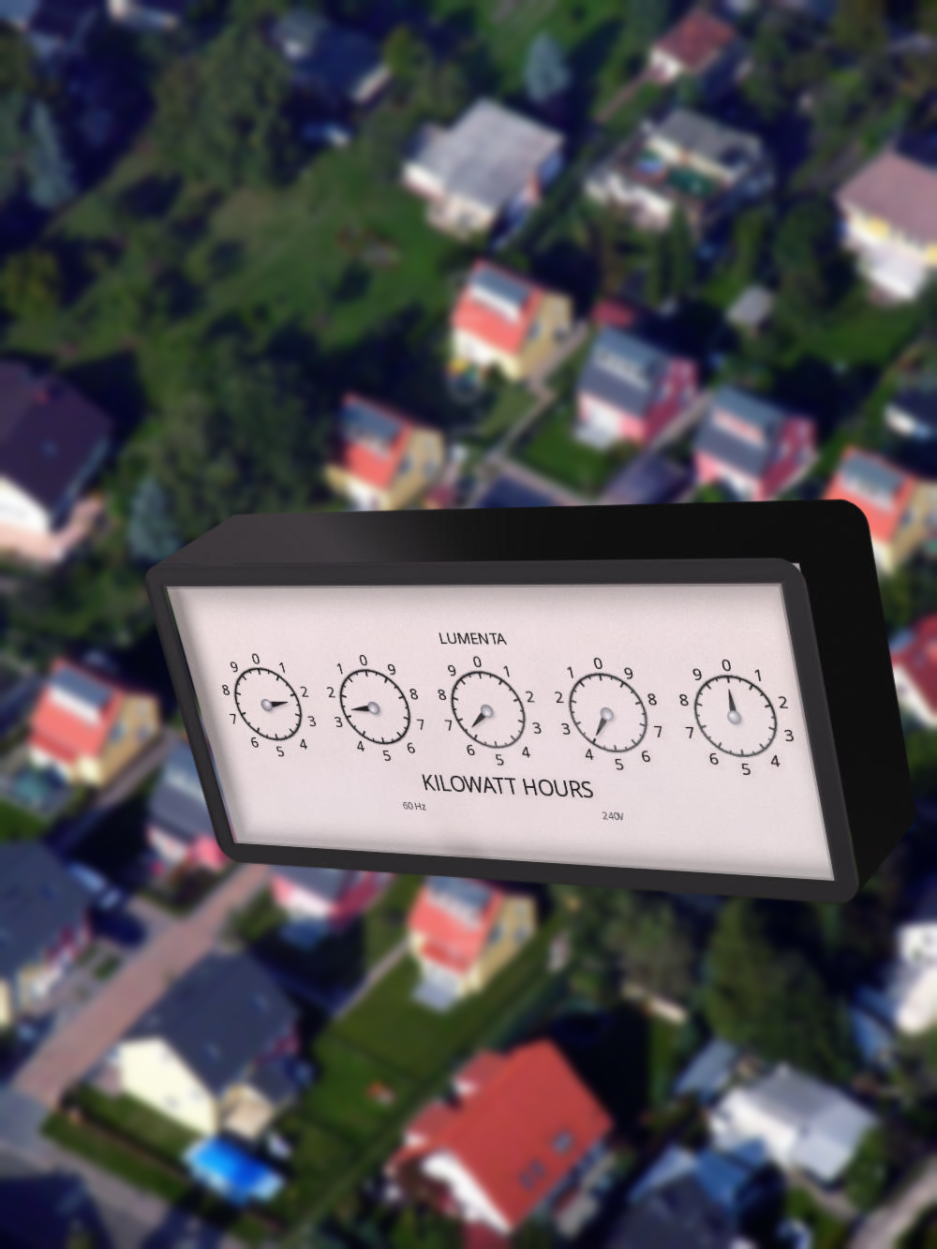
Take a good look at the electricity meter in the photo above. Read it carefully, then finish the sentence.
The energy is 22640 kWh
